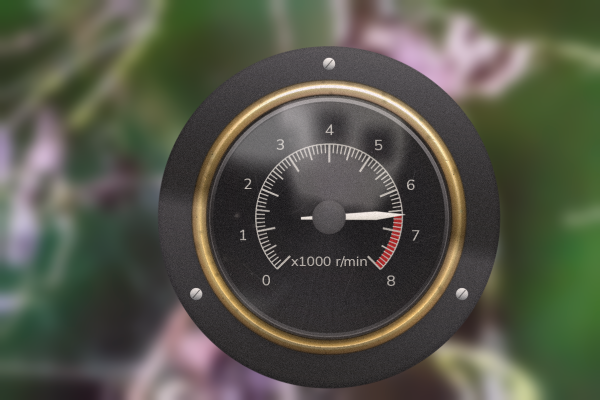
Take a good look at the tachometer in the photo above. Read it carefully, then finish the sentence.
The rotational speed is 6600 rpm
